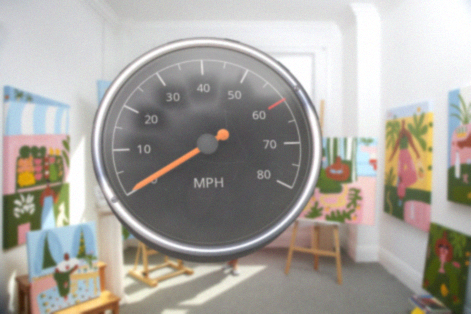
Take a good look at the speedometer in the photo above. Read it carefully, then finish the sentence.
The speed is 0 mph
